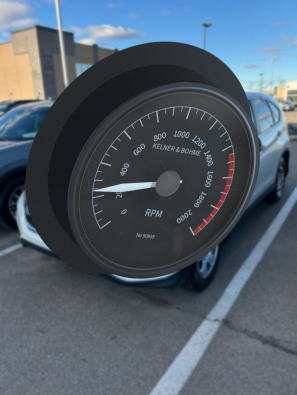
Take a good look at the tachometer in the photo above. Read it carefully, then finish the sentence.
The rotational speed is 250 rpm
